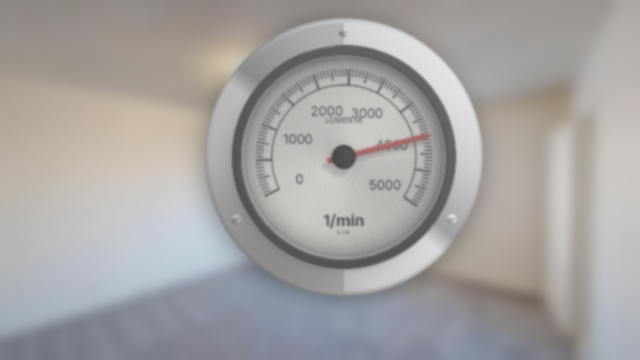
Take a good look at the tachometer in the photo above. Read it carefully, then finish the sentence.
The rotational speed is 4000 rpm
